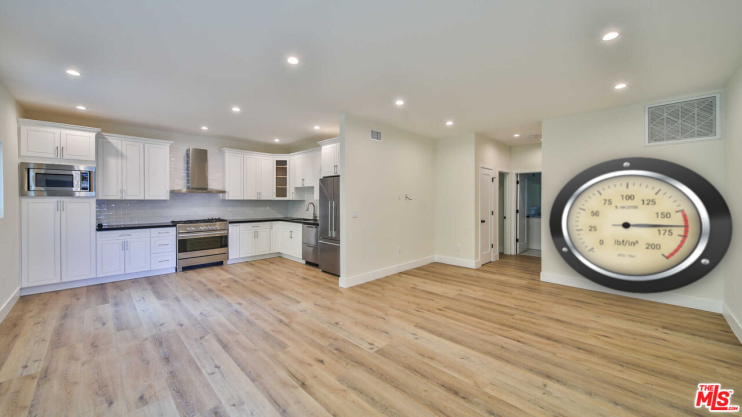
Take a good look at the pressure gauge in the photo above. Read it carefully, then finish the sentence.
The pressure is 165 psi
